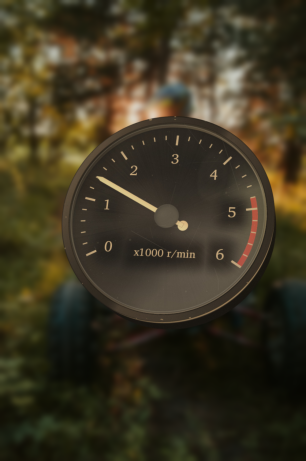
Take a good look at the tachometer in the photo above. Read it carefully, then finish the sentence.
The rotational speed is 1400 rpm
